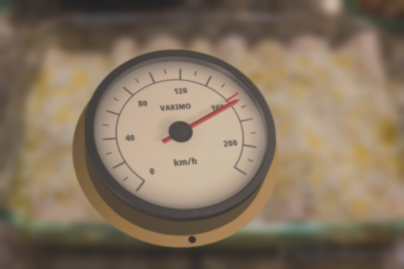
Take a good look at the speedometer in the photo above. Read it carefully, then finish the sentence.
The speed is 165 km/h
